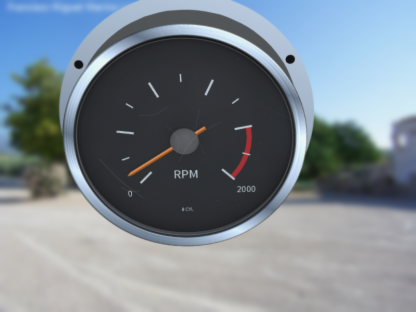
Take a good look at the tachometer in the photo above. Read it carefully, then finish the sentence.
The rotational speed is 100 rpm
